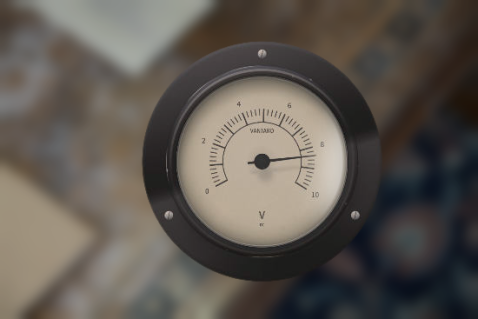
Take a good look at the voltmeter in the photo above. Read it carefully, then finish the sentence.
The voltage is 8.4 V
